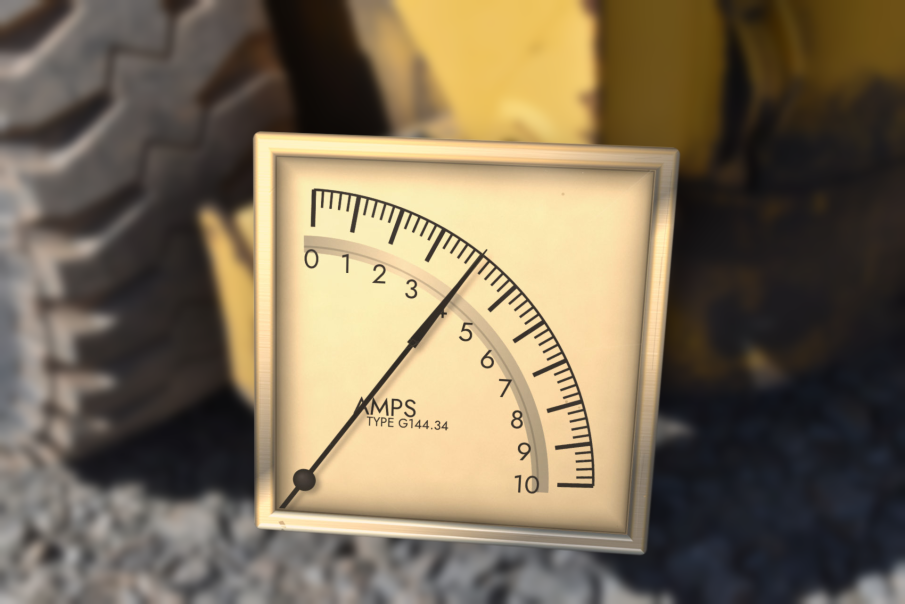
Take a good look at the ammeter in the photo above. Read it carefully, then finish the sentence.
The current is 4 A
